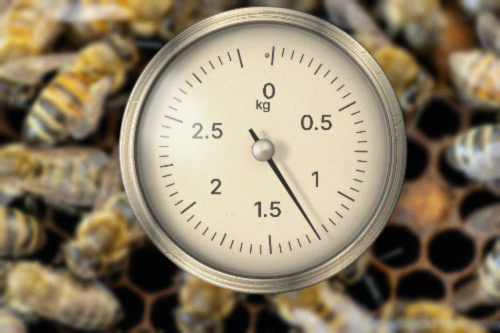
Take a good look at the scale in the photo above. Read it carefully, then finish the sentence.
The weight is 1.25 kg
